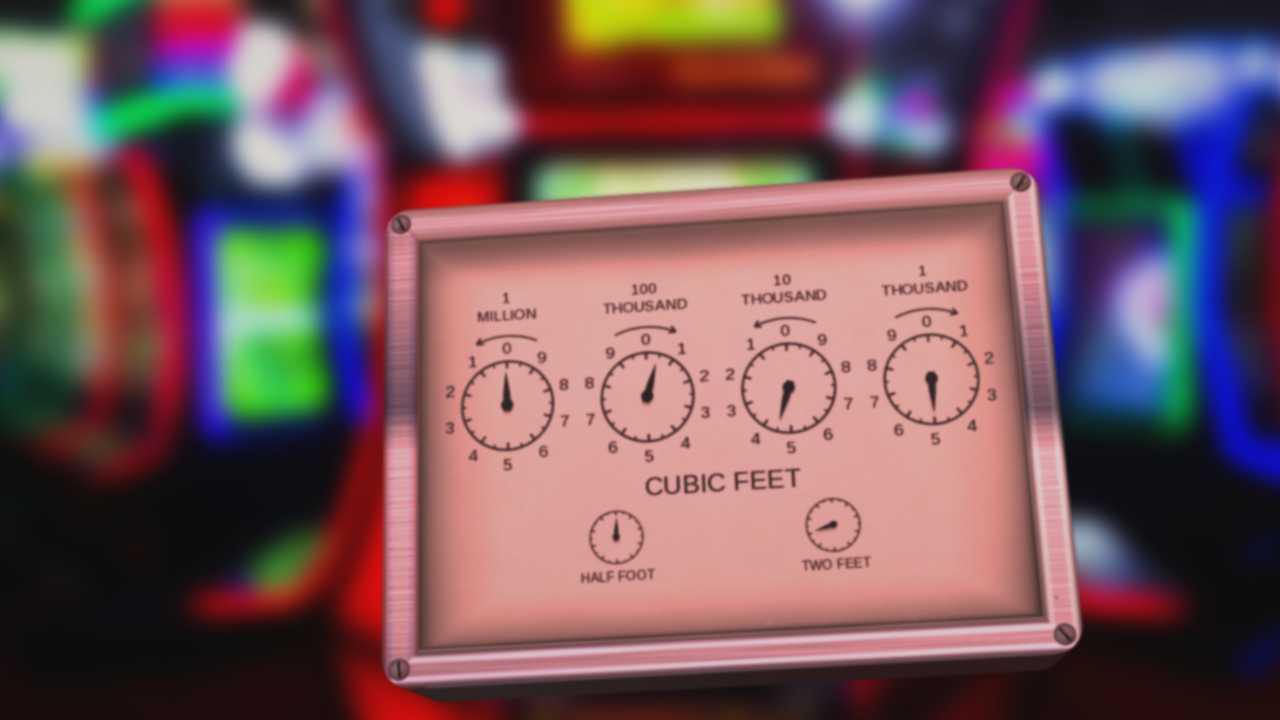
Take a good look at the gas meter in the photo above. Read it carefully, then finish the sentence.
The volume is 4500 ft³
